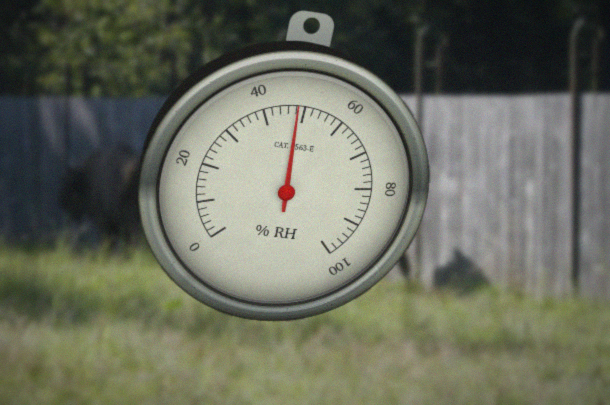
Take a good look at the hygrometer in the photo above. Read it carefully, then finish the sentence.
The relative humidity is 48 %
